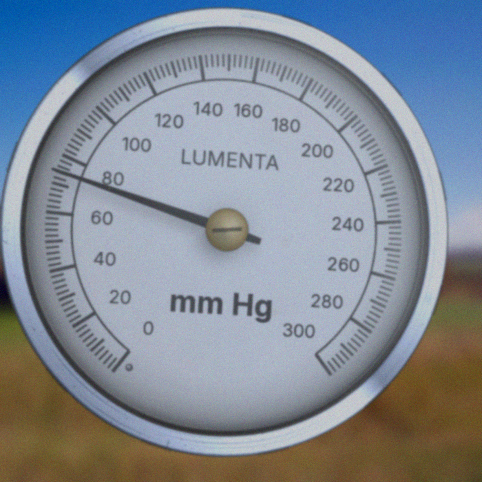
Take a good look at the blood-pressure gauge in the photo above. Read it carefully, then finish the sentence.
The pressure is 74 mmHg
